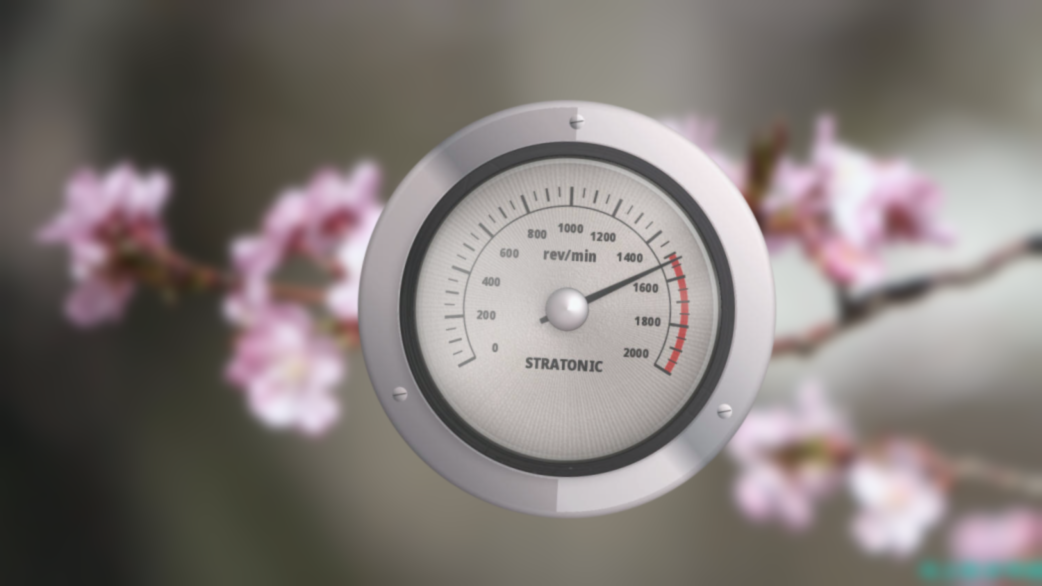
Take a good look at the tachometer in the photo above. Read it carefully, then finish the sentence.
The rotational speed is 1525 rpm
